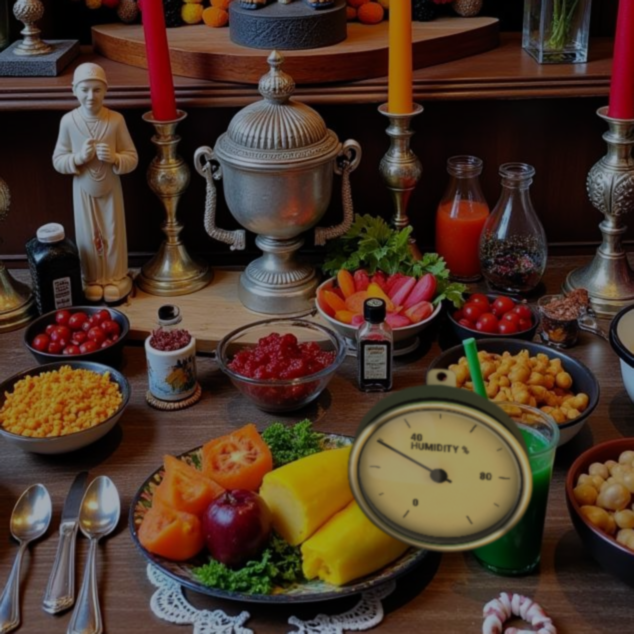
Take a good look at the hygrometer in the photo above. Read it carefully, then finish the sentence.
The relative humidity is 30 %
